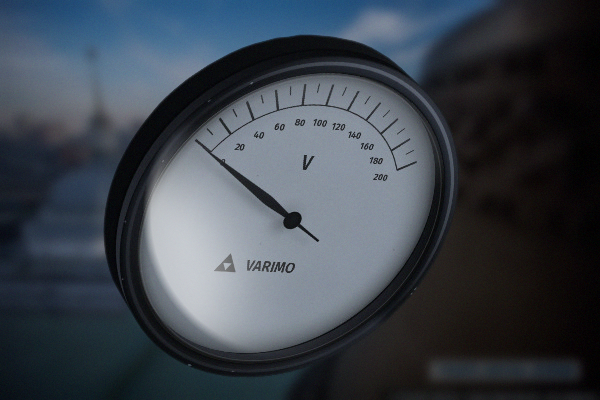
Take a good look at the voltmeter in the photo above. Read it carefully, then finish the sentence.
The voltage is 0 V
